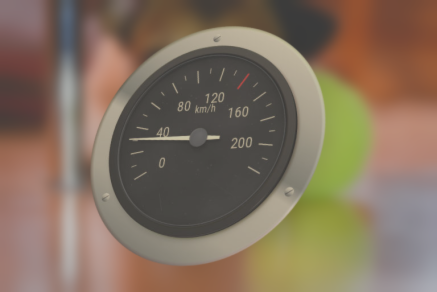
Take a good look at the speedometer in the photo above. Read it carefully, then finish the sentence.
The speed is 30 km/h
